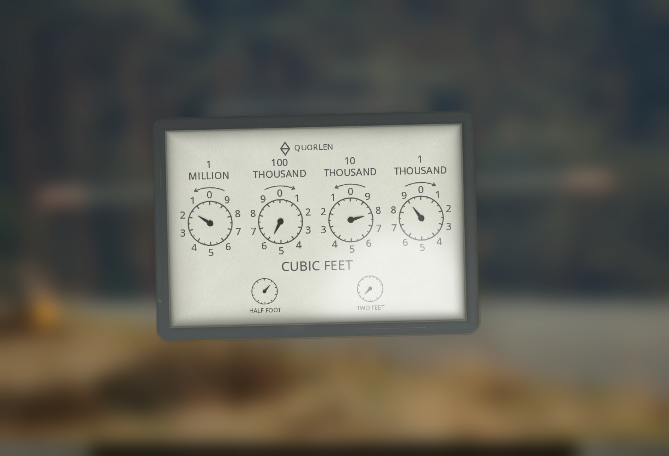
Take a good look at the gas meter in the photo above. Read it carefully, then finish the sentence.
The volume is 157900 ft³
